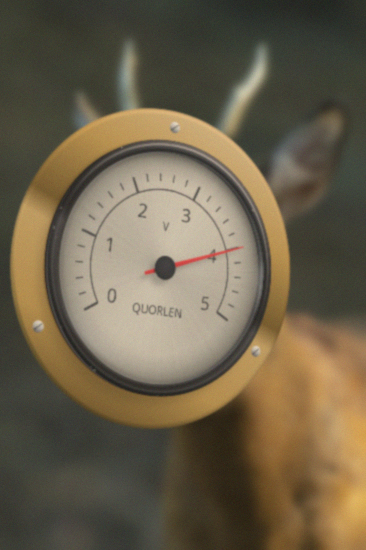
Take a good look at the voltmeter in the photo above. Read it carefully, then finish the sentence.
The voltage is 4 V
